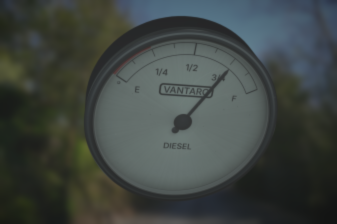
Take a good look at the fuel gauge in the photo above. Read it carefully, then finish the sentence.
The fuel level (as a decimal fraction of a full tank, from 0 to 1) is 0.75
